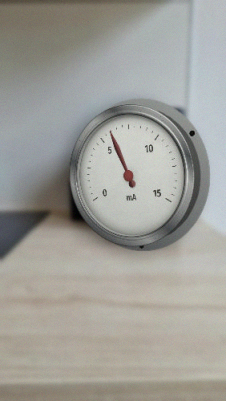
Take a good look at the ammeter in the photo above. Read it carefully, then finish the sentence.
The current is 6 mA
